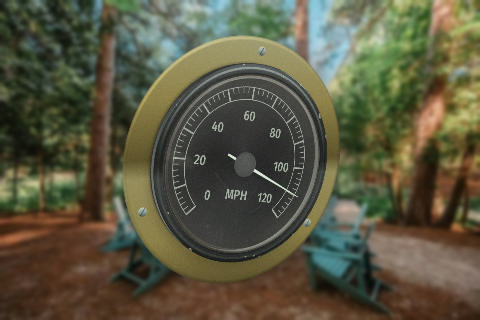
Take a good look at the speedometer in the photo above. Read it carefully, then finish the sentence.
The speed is 110 mph
